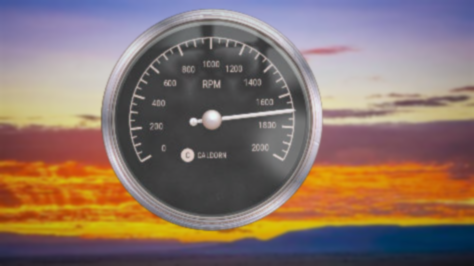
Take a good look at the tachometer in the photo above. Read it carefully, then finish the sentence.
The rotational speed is 1700 rpm
